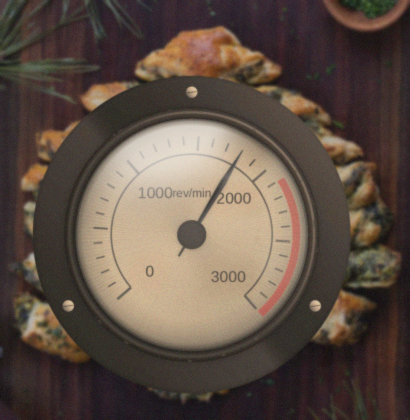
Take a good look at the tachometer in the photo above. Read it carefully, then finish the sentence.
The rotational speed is 1800 rpm
